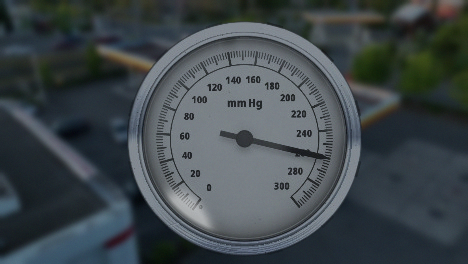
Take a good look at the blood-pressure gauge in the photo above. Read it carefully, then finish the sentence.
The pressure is 260 mmHg
